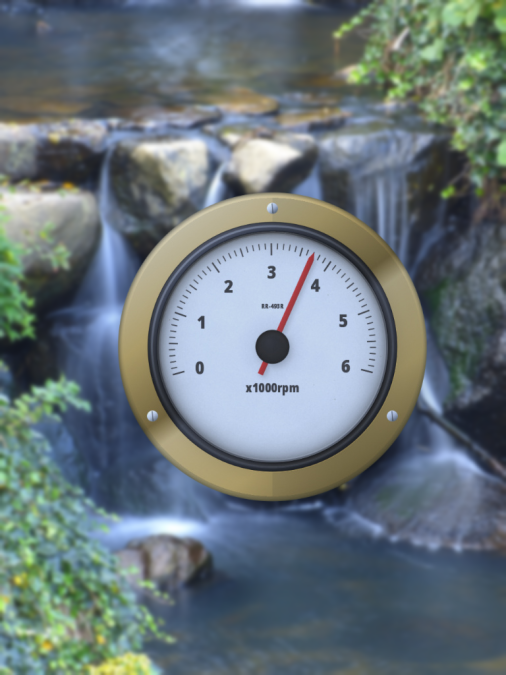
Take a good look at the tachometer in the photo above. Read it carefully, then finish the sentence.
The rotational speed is 3700 rpm
